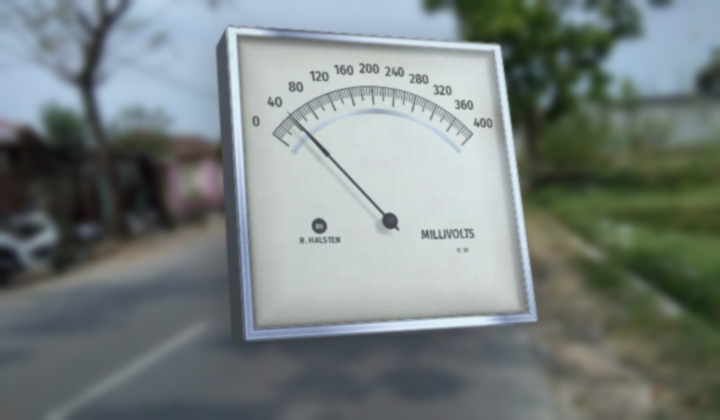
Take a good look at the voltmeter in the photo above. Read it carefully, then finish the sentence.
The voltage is 40 mV
